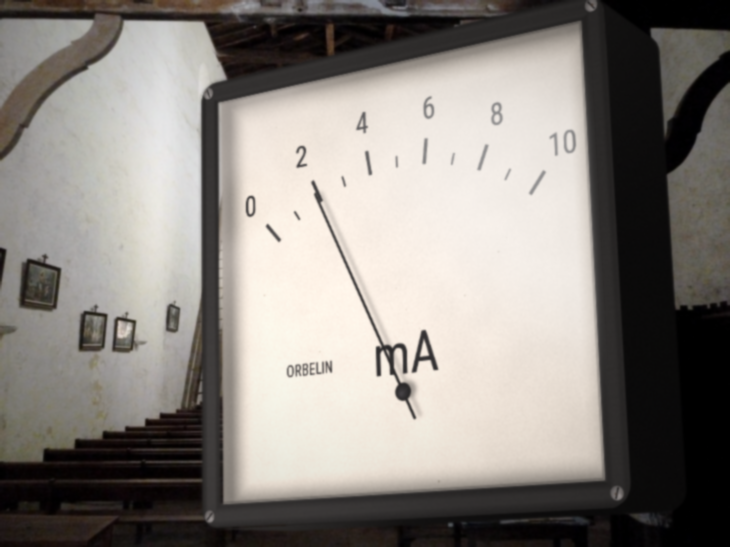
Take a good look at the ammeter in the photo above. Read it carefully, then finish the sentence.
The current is 2 mA
